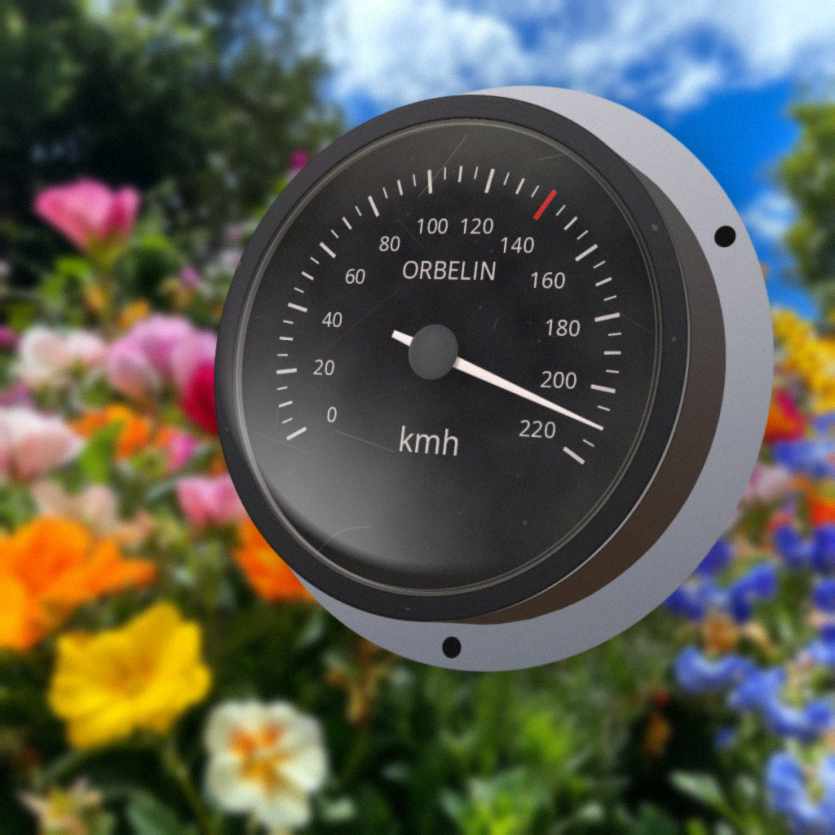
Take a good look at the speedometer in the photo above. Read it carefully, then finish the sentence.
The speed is 210 km/h
